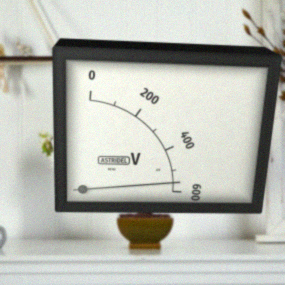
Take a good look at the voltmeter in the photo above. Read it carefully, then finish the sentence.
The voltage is 550 V
